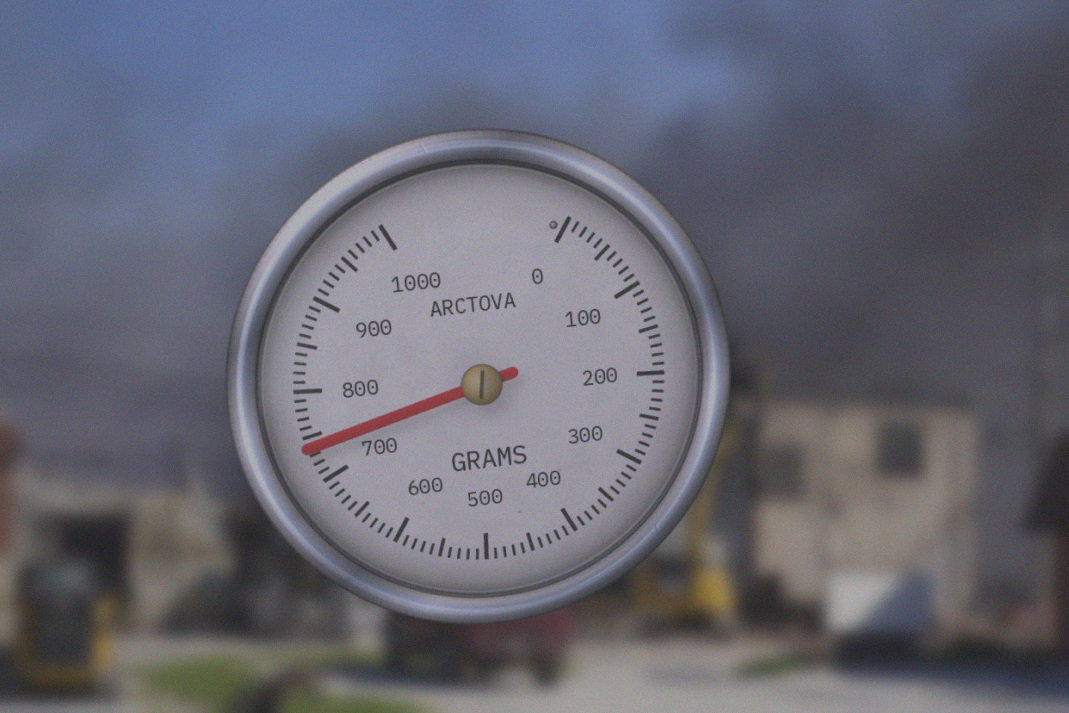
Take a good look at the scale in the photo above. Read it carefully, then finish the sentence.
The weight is 740 g
